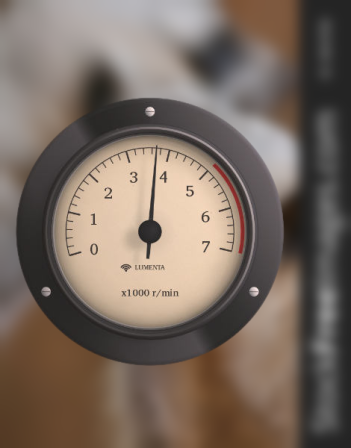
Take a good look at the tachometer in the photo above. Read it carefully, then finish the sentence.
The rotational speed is 3700 rpm
